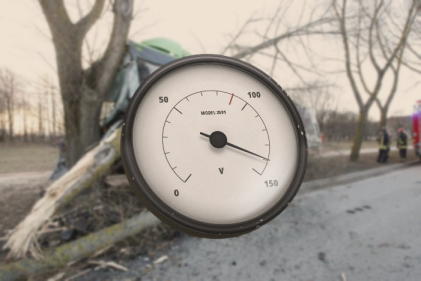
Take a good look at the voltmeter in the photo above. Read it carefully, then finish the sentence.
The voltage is 140 V
